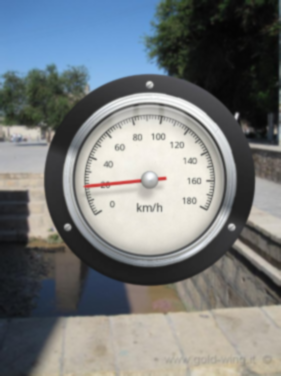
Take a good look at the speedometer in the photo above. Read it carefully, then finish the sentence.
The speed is 20 km/h
